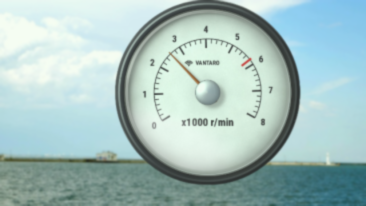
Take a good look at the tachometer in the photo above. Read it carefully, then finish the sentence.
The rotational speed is 2600 rpm
